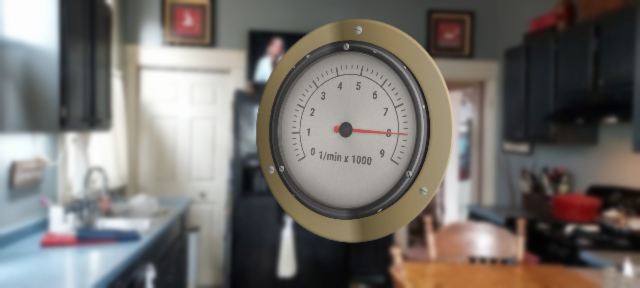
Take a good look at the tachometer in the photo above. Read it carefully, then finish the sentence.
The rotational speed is 8000 rpm
